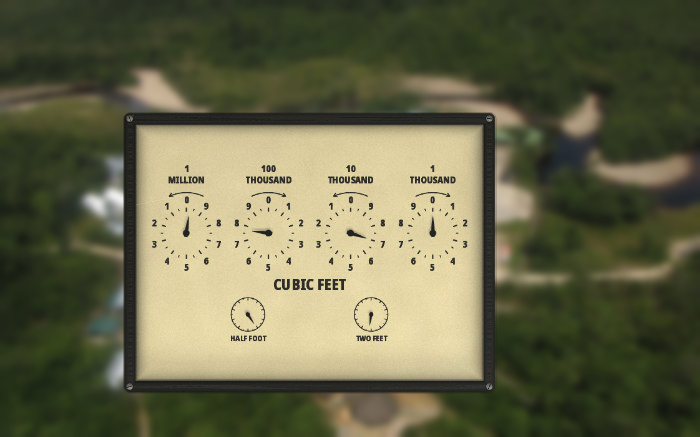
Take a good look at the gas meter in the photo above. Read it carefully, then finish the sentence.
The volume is 977000 ft³
